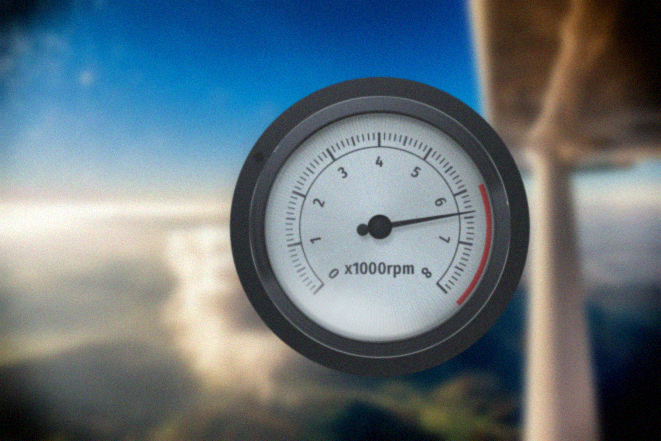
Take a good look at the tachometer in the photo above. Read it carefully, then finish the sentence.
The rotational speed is 6400 rpm
